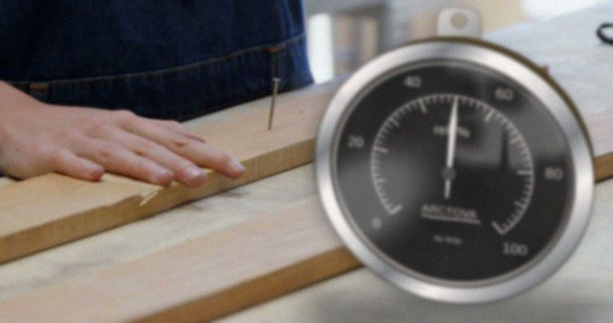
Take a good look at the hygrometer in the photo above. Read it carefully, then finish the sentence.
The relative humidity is 50 %
